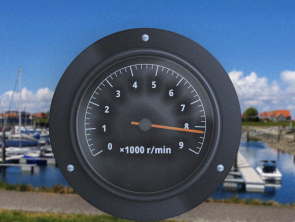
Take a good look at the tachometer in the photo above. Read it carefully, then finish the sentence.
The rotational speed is 8200 rpm
